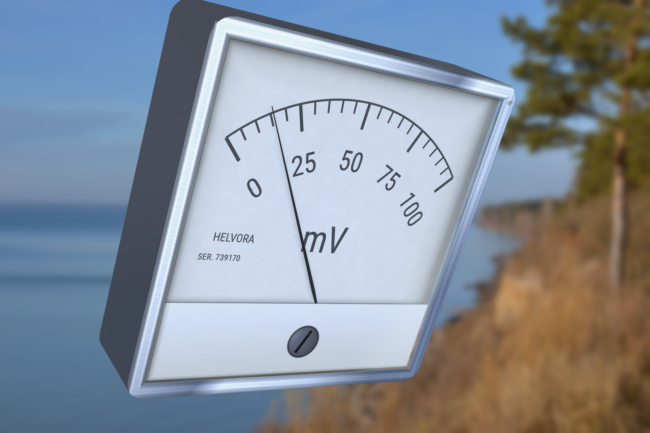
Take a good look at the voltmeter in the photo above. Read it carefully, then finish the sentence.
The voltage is 15 mV
